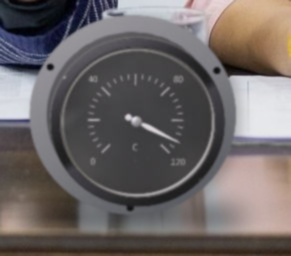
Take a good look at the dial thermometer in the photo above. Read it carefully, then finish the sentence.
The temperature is 112 °C
